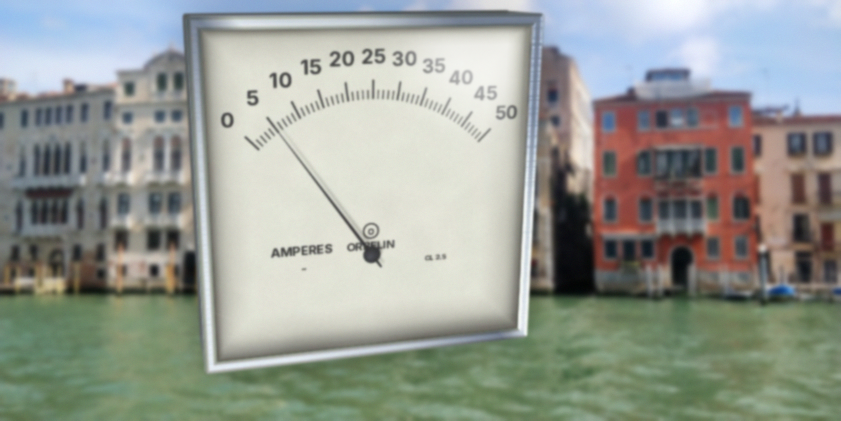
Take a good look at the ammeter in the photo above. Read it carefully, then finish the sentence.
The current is 5 A
